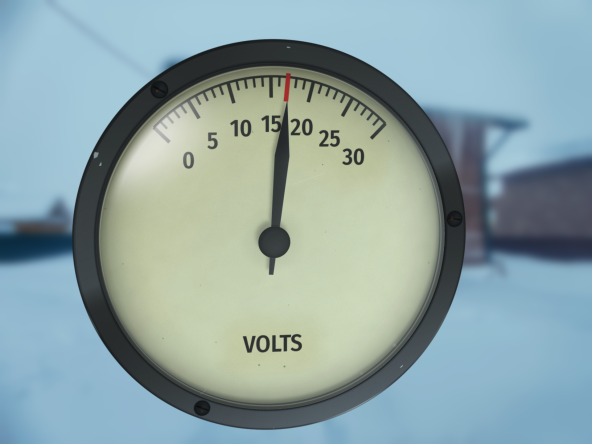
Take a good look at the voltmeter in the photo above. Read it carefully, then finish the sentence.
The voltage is 17 V
